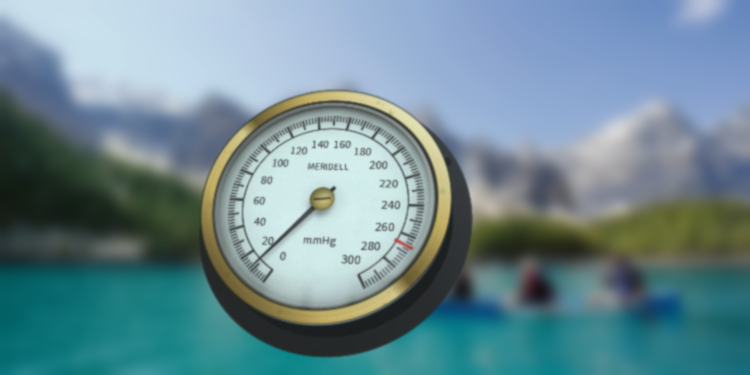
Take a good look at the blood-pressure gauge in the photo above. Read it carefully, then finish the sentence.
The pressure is 10 mmHg
